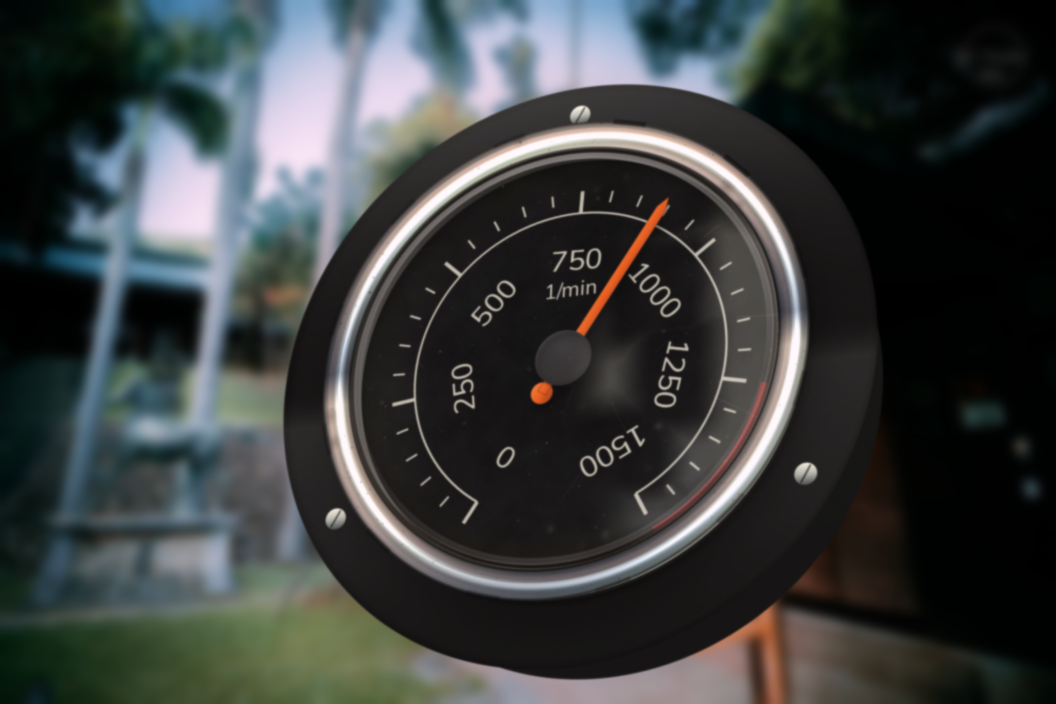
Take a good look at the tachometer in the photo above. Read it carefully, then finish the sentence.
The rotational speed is 900 rpm
